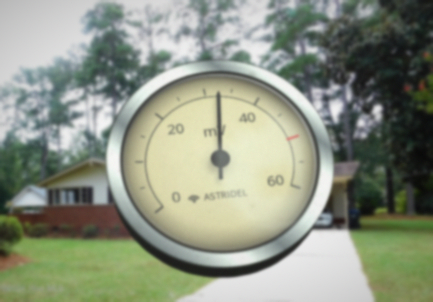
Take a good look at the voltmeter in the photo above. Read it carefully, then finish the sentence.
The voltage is 32.5 mV
